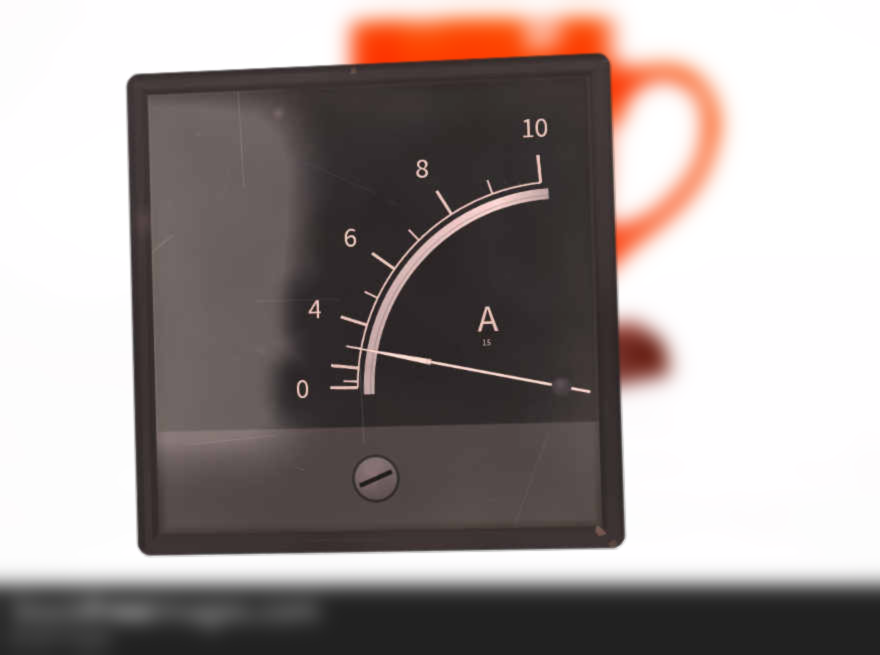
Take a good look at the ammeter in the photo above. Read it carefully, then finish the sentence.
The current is 3 A
